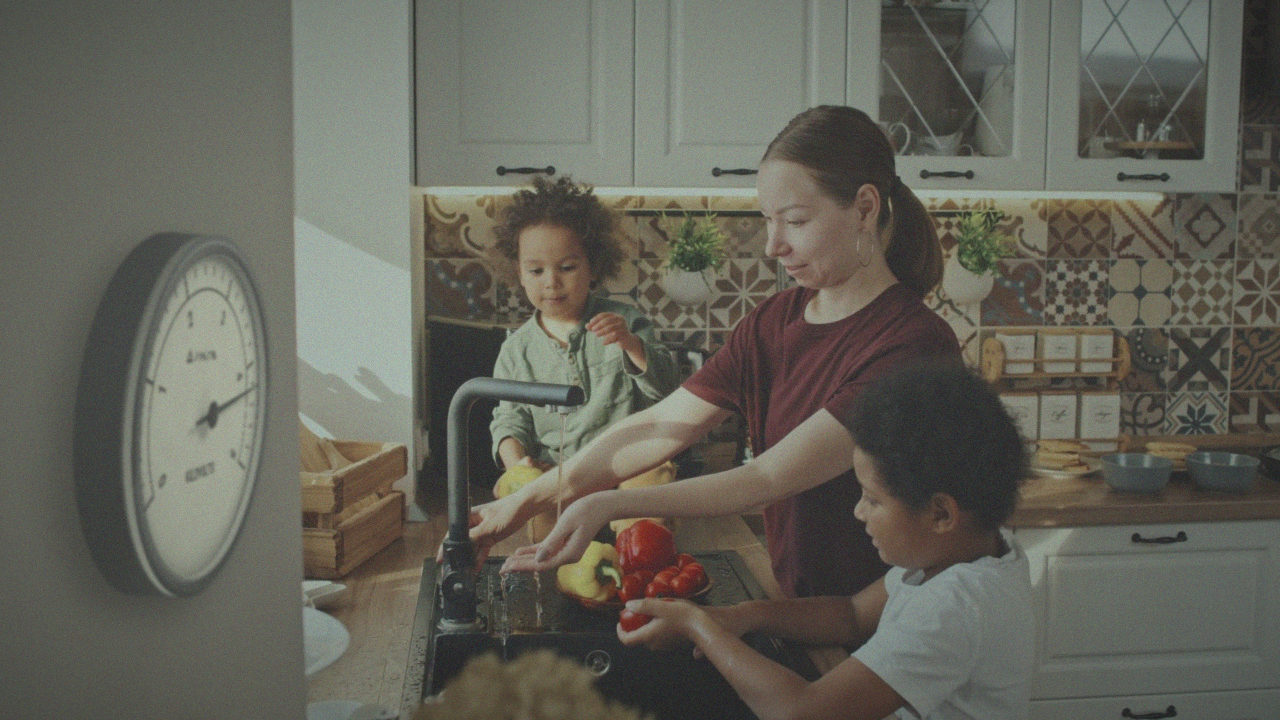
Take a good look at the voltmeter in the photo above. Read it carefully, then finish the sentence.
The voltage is 4.2 kV
